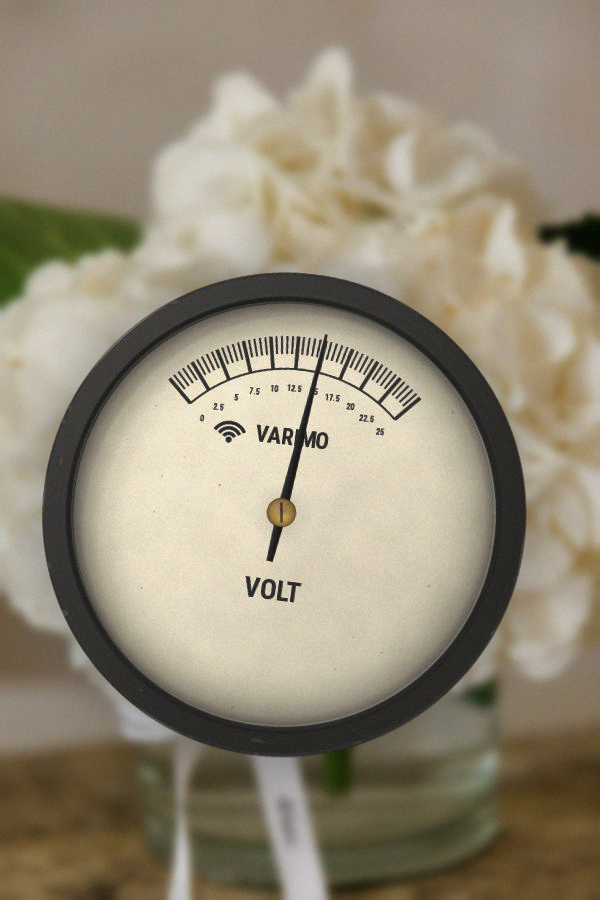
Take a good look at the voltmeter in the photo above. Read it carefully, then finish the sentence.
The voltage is 15 V
